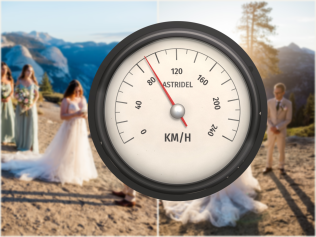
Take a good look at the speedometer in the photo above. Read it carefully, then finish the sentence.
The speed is 90 km/h
